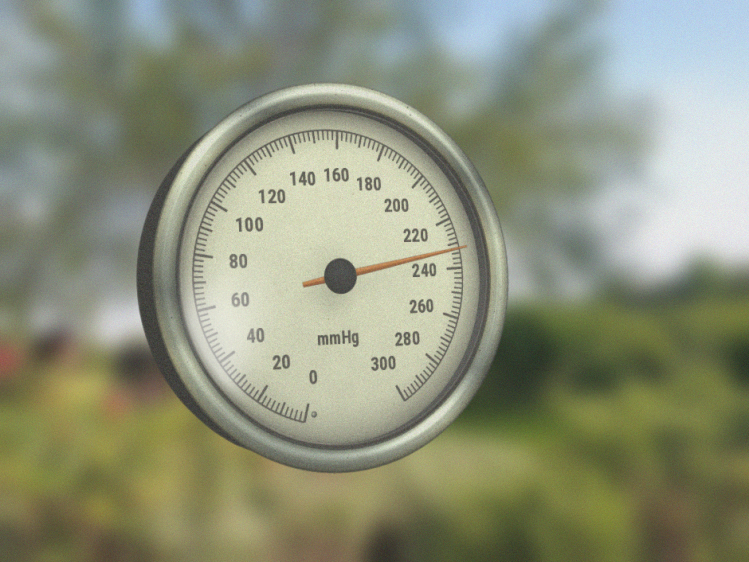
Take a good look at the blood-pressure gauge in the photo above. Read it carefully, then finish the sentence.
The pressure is 232 mmHg
